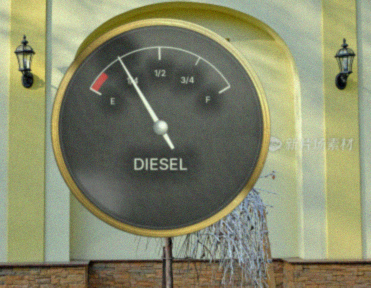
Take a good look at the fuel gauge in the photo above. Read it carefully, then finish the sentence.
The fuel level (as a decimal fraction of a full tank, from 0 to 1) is 0.25
